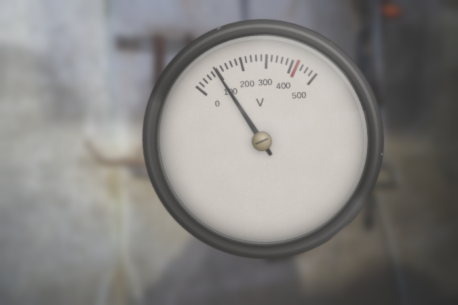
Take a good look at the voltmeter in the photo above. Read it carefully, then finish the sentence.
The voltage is 100 V
